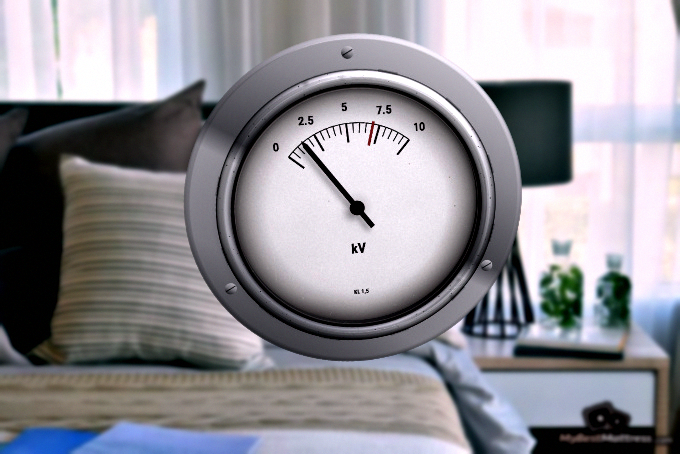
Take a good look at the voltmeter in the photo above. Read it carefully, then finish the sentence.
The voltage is 1.5 kV
